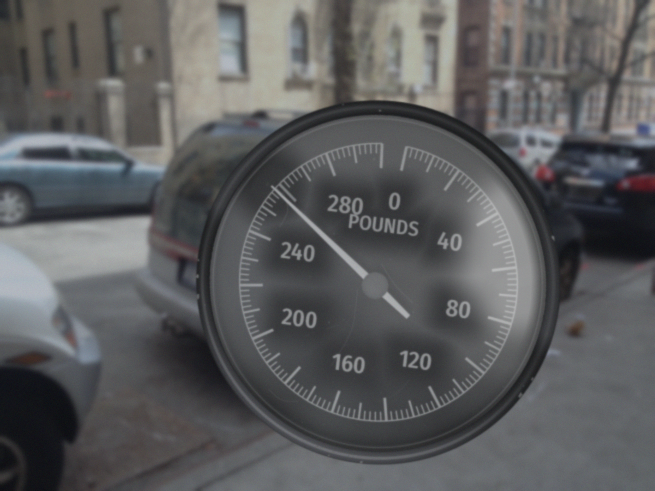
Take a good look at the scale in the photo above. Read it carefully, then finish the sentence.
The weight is 258 lb
